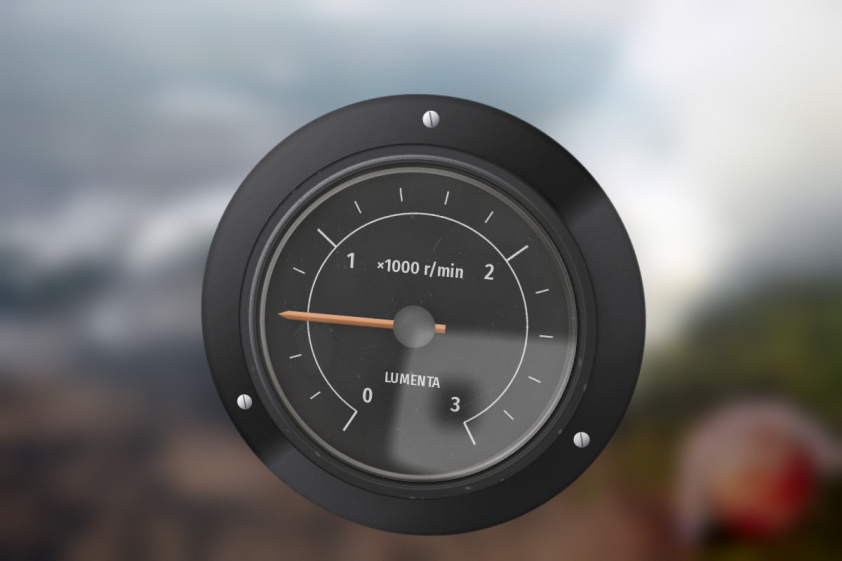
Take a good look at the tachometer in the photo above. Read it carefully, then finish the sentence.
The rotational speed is 600 rpm
